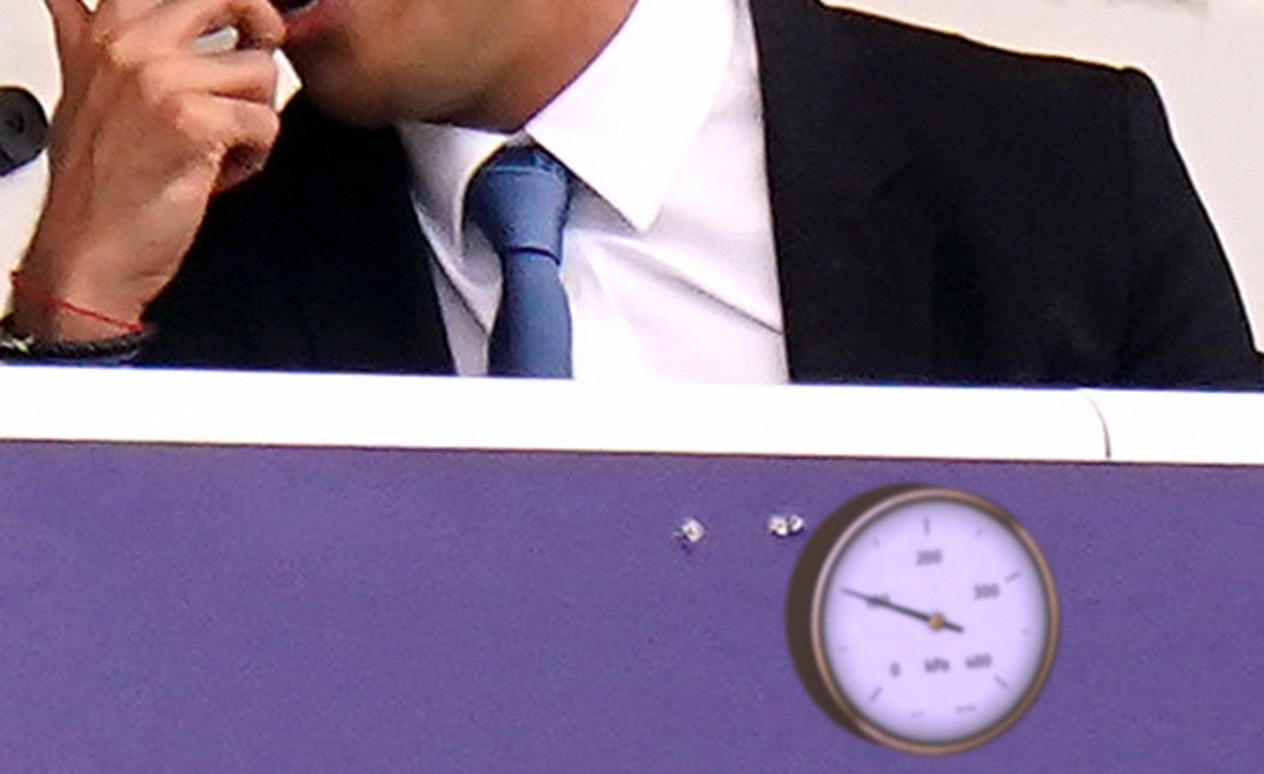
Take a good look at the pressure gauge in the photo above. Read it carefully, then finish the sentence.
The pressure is 100 kPa
